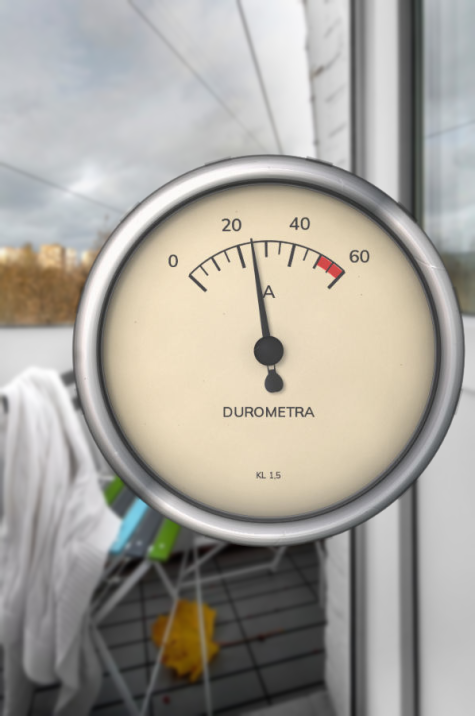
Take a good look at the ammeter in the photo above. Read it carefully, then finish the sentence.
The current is 25 A
